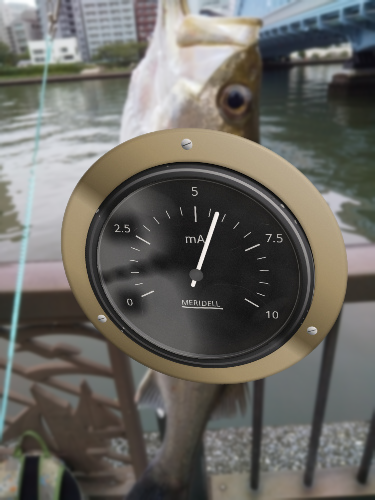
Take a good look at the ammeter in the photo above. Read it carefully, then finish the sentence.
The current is 5.75 mA
